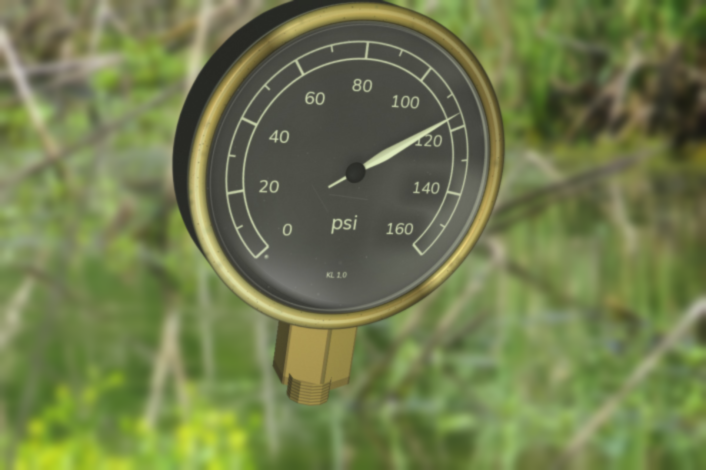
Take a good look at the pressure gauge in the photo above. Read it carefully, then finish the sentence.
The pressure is 115 psi
